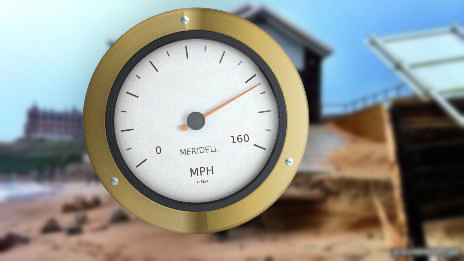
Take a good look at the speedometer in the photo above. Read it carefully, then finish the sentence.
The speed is 125 mph
